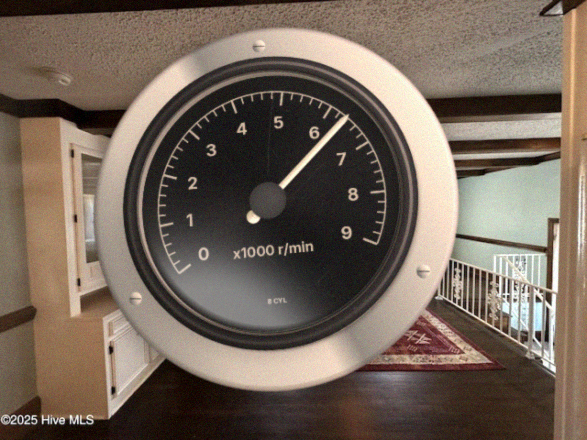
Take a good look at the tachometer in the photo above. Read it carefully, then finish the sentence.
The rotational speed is 6400 rpm
